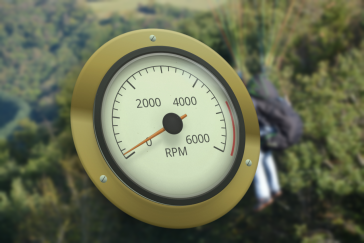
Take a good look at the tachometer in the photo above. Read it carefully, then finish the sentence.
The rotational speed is 100 rpm
